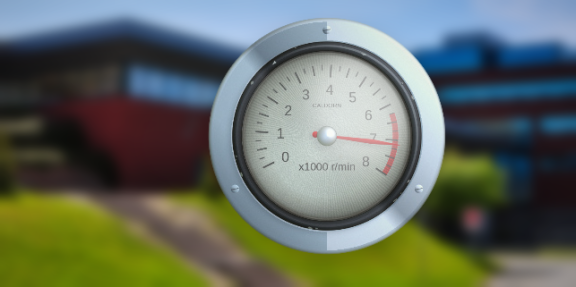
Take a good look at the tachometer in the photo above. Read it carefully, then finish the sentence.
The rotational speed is 7125 rpm
